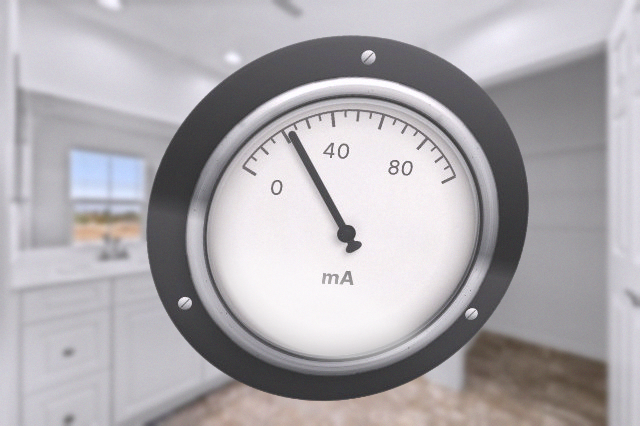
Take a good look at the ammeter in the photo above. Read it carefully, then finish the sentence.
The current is 22.5 mA
